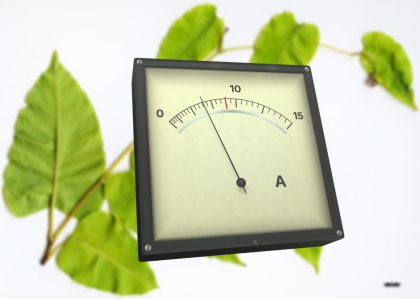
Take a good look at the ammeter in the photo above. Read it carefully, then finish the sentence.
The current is 6.5 A
